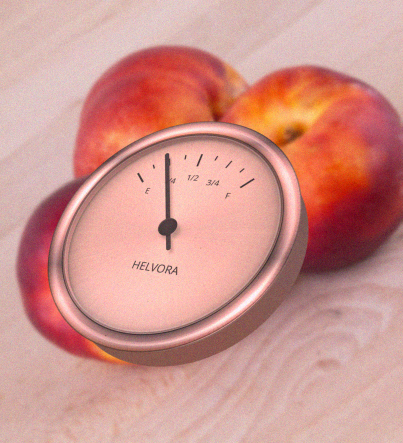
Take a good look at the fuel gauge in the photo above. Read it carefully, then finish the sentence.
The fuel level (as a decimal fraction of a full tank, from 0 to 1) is 0.25
